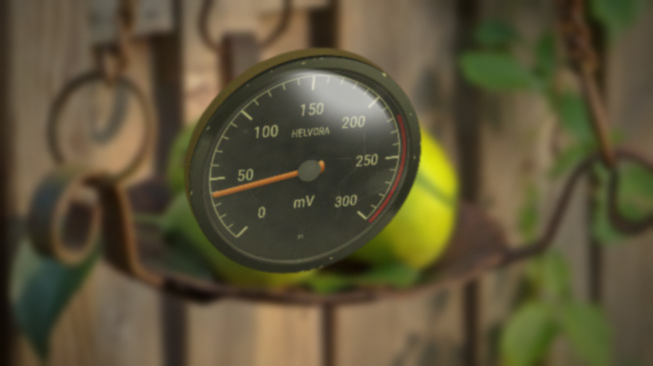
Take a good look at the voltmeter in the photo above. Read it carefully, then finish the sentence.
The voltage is 40 mV
